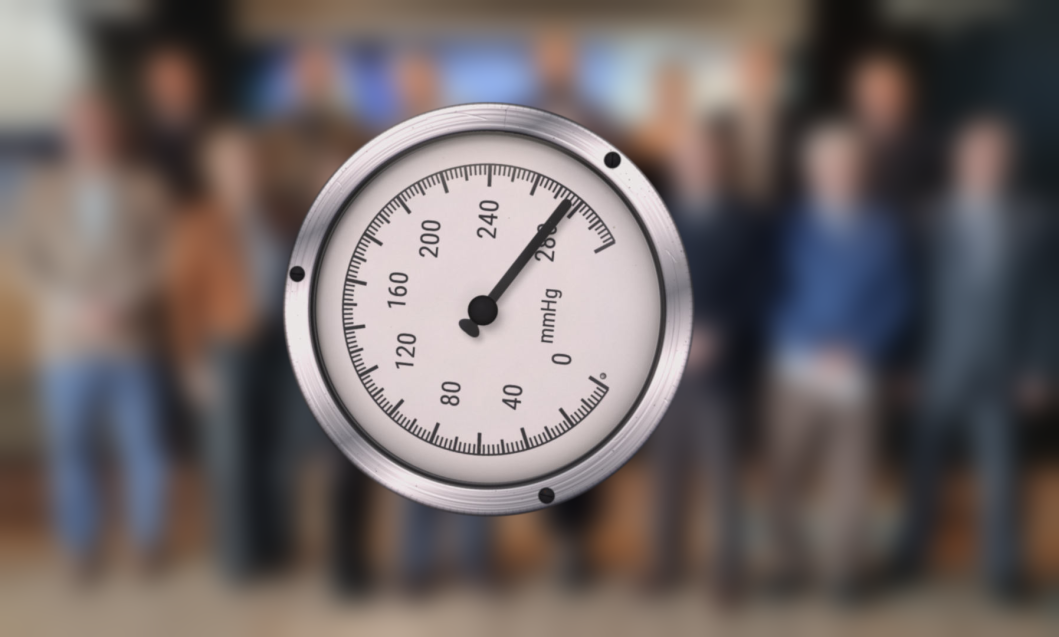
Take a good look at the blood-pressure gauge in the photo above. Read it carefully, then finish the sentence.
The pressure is 276 mmHg
